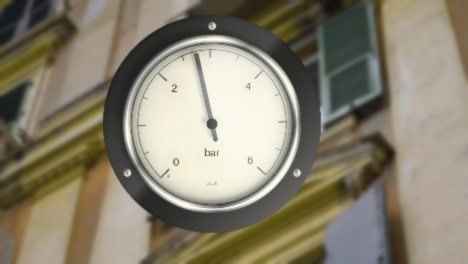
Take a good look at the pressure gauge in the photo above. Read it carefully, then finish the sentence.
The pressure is 2.75 bar
